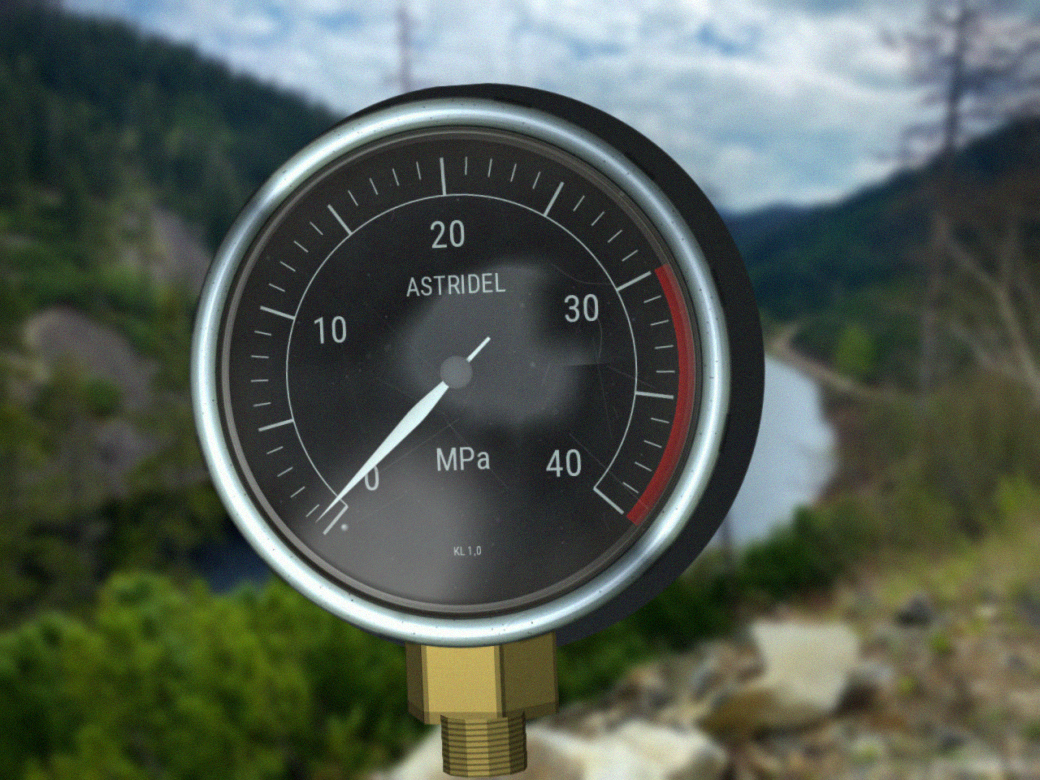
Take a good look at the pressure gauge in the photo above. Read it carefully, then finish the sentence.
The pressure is 0.5 MPa
